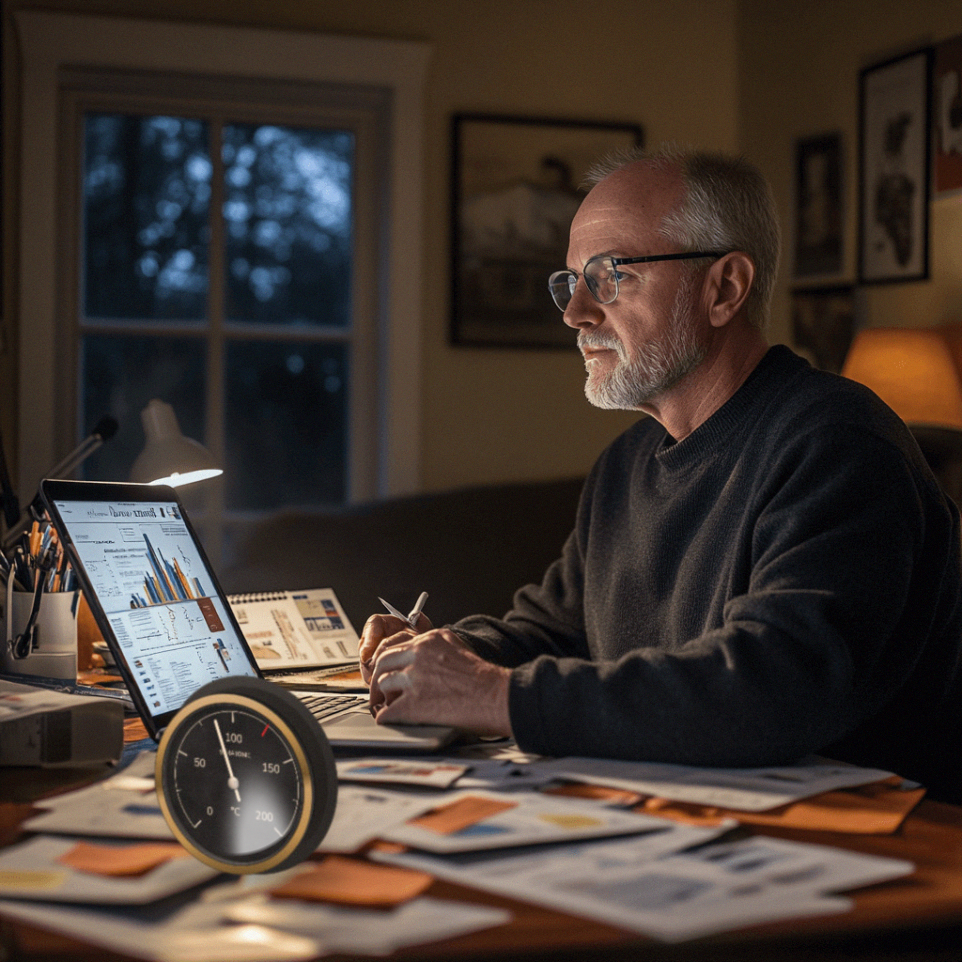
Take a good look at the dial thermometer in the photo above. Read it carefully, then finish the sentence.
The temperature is 87.5 °C
